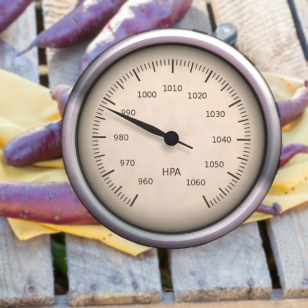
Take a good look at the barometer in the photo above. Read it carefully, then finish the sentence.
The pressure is 988 hPa
